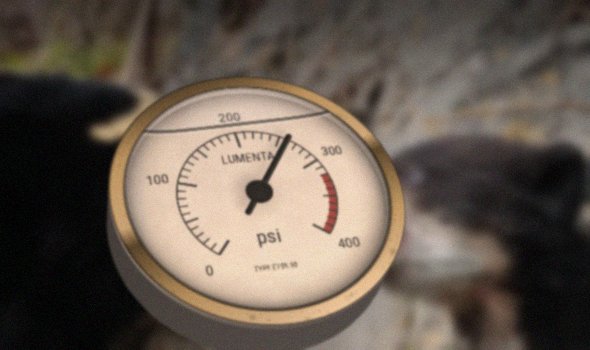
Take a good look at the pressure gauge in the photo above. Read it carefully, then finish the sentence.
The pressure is 260 psi
